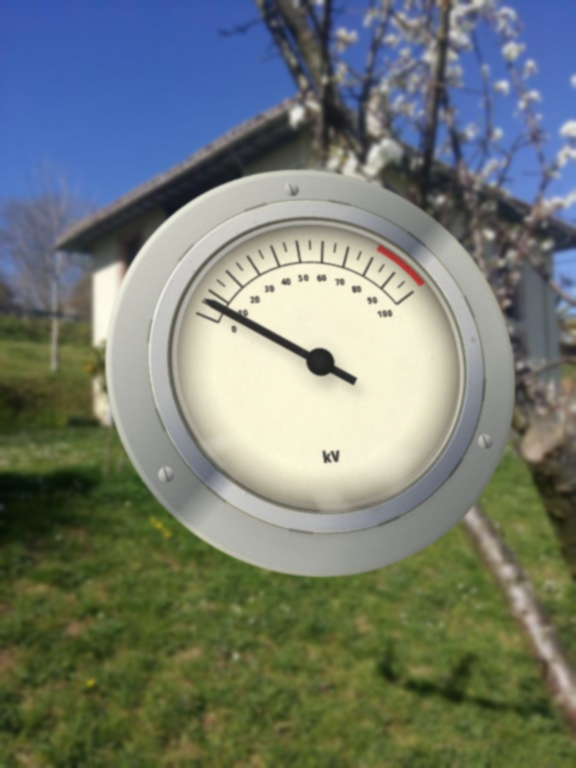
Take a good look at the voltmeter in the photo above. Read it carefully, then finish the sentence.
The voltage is 5 kV
